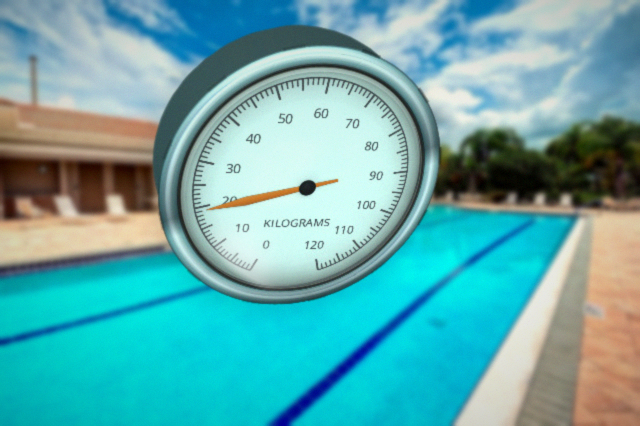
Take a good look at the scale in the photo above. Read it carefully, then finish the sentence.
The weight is 20 kg
